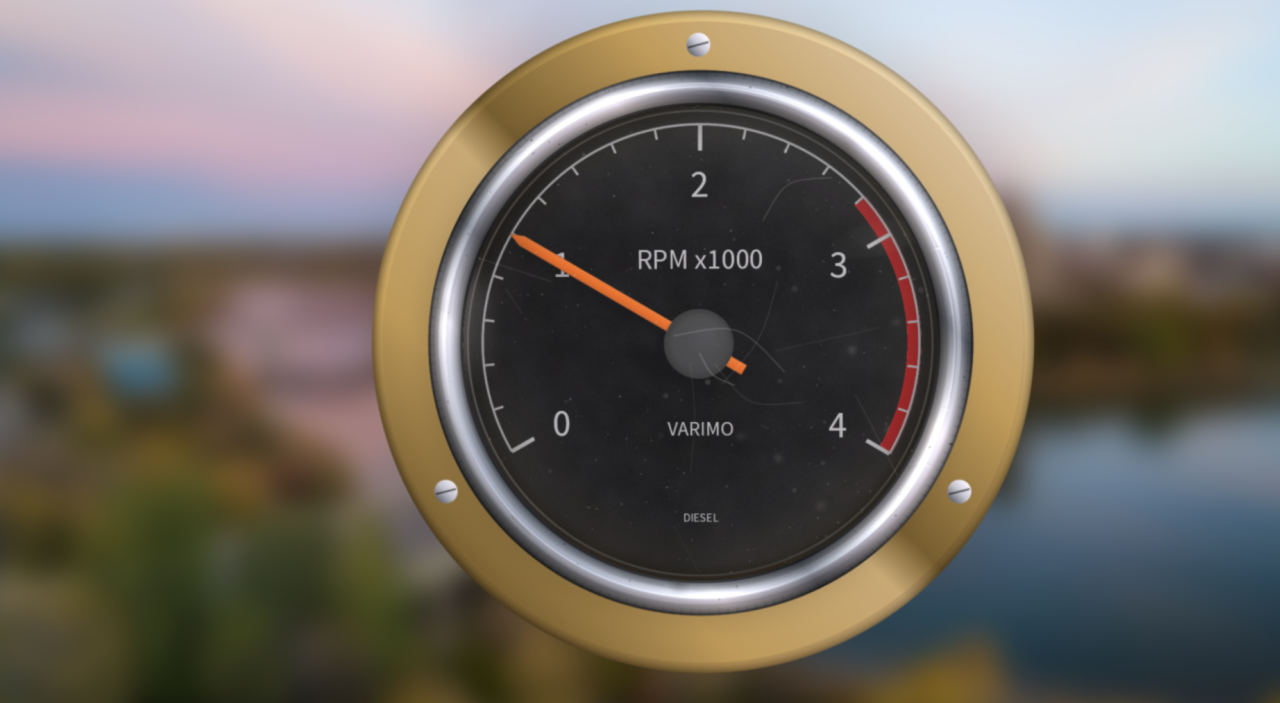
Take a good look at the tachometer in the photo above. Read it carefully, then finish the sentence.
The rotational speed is 1000 rpm
